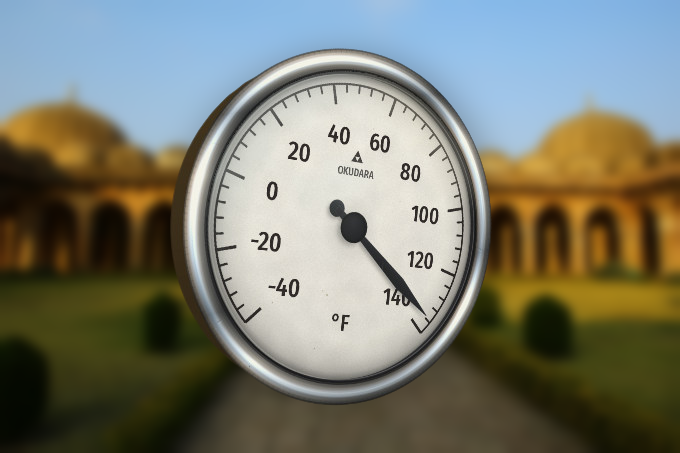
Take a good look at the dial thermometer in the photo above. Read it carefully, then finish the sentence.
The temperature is 136 °F
